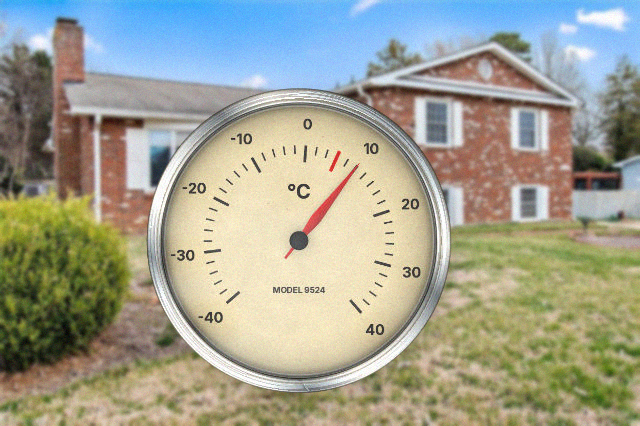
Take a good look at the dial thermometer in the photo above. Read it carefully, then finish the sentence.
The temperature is 10 °C
